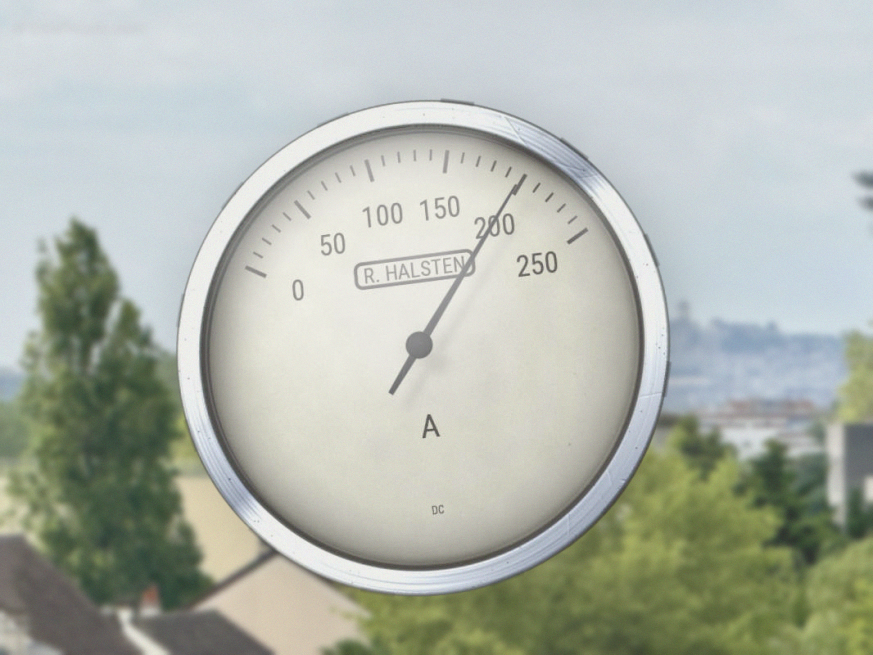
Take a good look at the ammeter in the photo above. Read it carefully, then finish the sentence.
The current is 200 A
